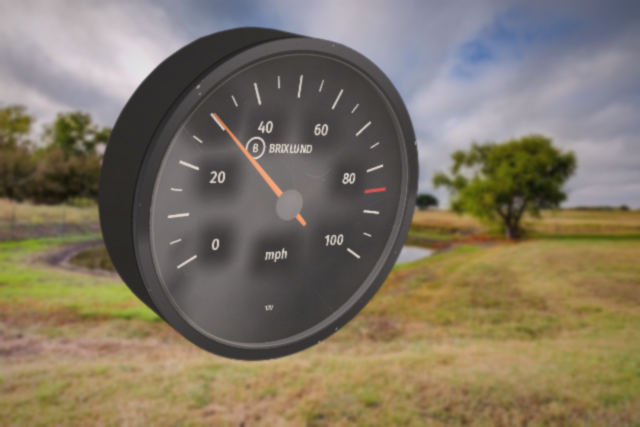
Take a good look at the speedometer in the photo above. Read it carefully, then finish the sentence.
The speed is 30 mph
